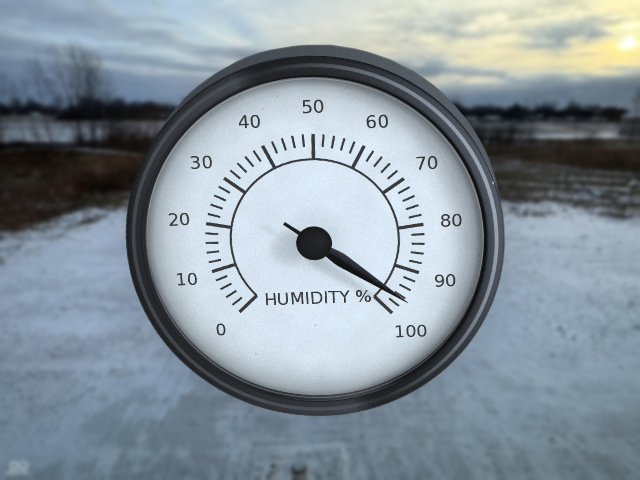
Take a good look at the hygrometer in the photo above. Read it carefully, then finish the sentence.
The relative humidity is 96 %
